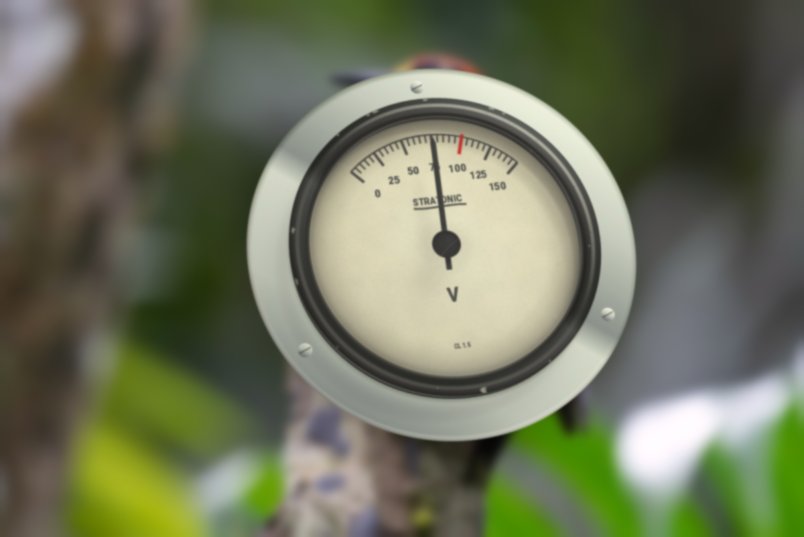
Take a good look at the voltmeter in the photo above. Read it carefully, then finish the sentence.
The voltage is 75 V
